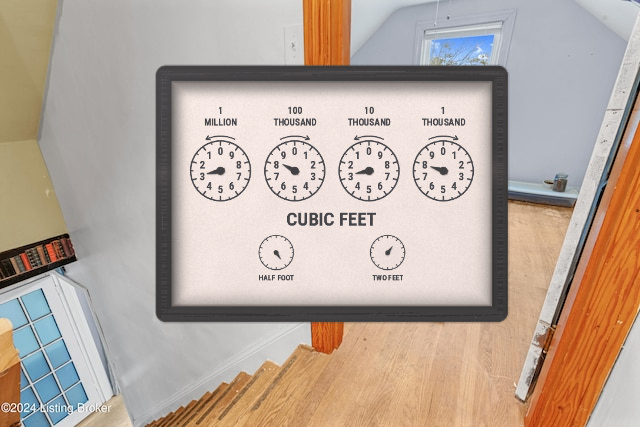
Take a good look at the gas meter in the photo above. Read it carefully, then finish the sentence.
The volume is 282800 ft³
